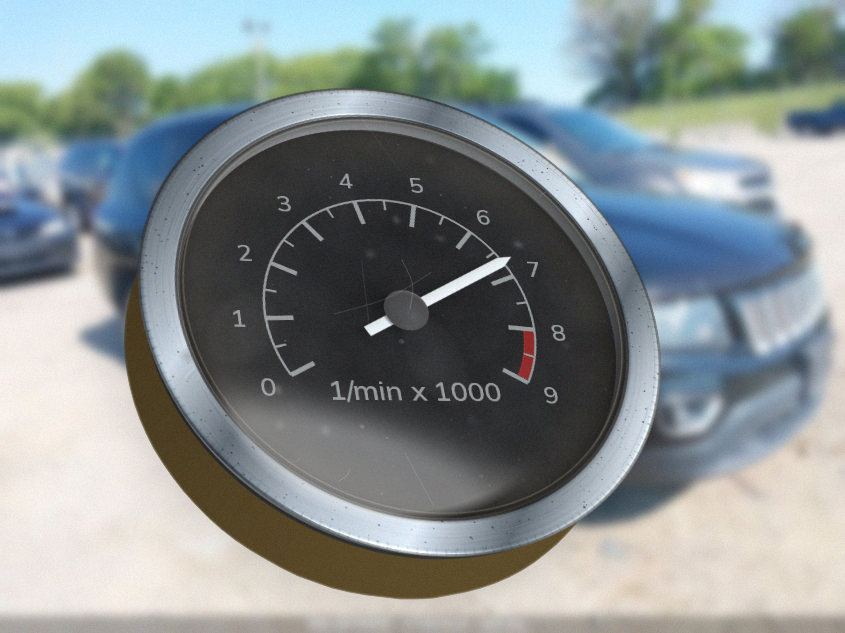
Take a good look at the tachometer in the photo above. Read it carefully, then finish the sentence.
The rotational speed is 6750 rpm
